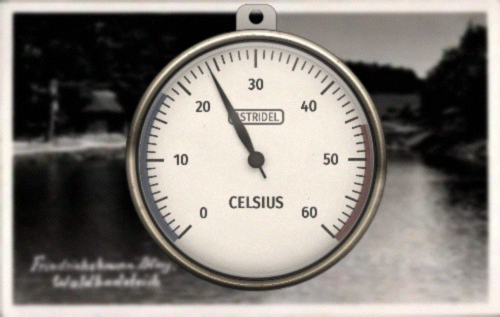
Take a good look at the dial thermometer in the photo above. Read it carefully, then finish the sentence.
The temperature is 24 °C
